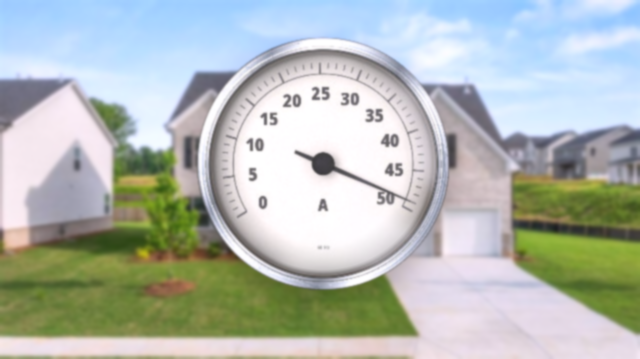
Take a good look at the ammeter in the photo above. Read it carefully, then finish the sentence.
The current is 49 A
